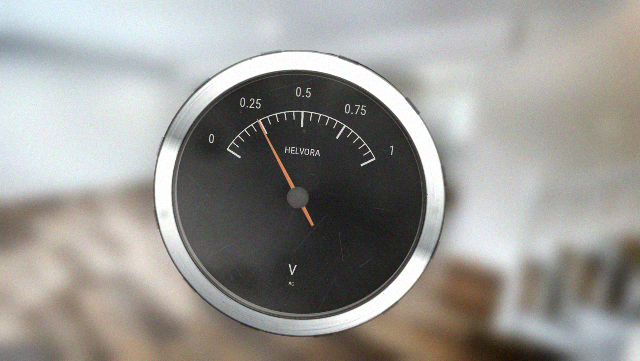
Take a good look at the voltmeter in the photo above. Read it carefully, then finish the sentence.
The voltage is 0.25 V
